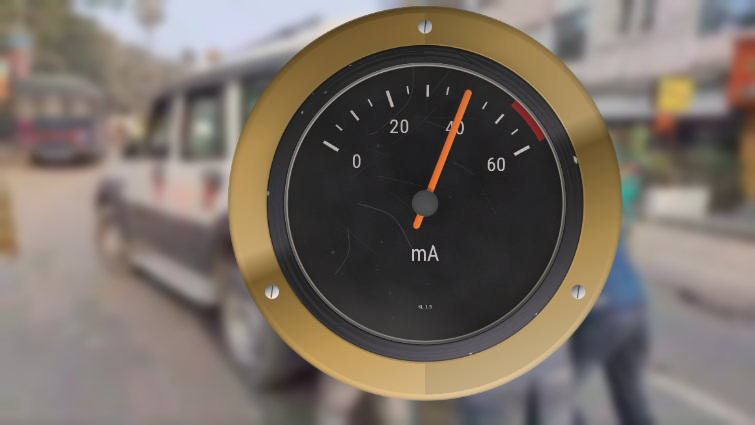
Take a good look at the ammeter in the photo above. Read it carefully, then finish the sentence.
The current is 40 mA
